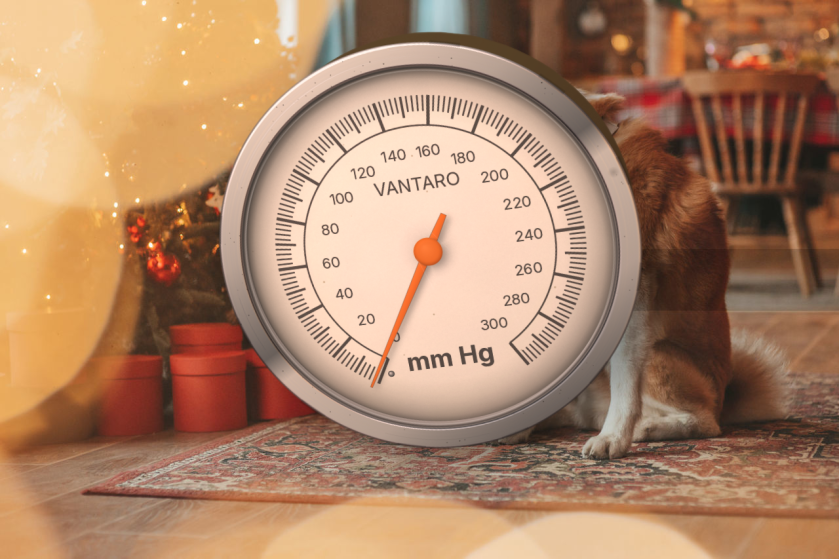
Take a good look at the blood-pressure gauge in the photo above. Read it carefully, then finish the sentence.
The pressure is 2 mmHg
